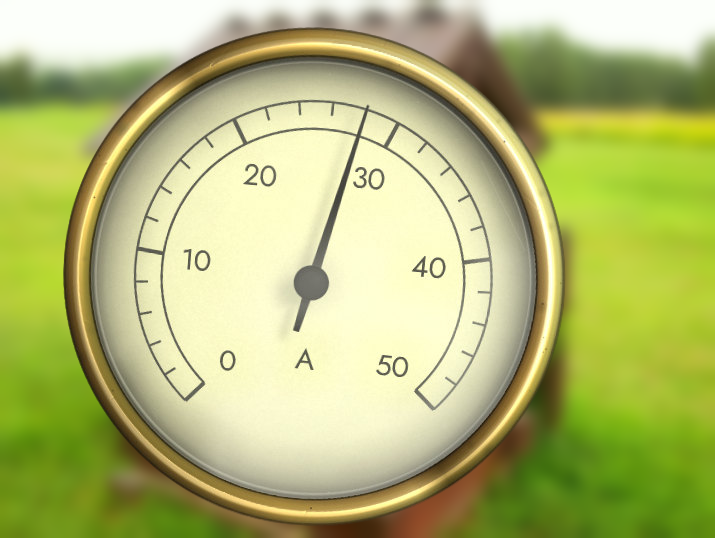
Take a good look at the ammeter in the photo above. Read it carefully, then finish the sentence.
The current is 28 A
